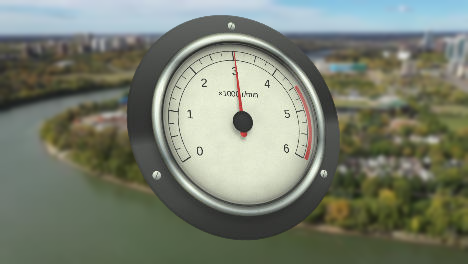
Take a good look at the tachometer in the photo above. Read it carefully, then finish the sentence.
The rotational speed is 3000 rpm
